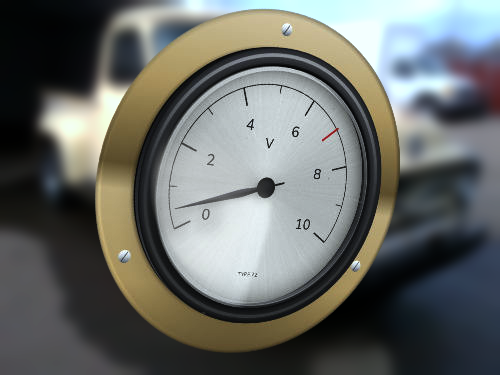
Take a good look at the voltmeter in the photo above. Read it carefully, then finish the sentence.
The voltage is 0.5 V
